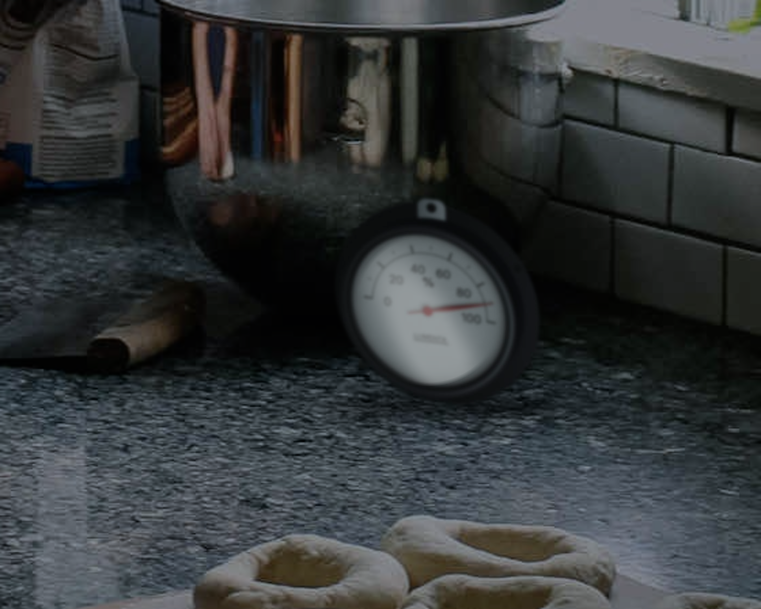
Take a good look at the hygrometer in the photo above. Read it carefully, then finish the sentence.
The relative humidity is 90 %
